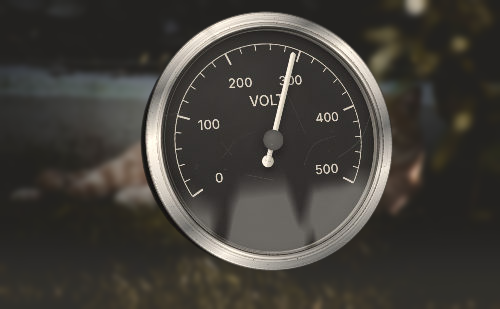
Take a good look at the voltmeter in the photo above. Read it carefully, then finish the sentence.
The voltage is 290 V
